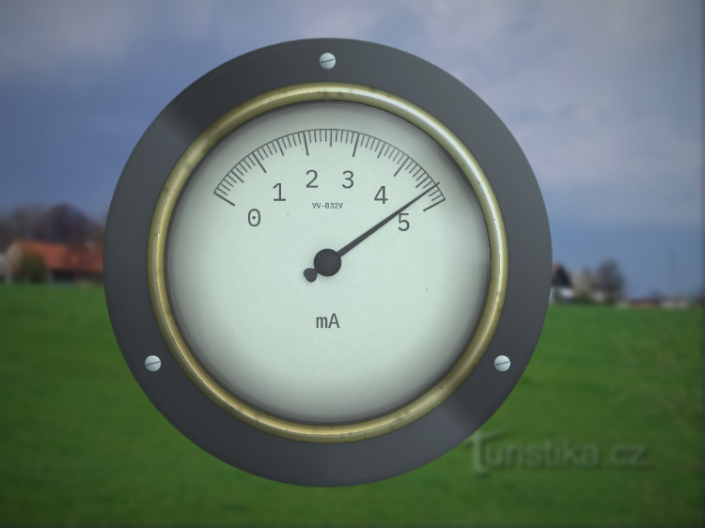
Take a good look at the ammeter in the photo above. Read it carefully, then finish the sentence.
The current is 4.7 mA
